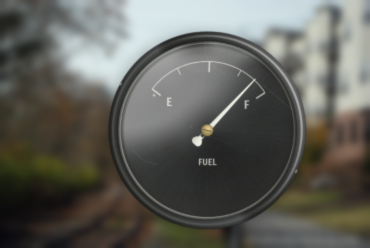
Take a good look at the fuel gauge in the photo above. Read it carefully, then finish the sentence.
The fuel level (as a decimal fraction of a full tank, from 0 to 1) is 0.875
